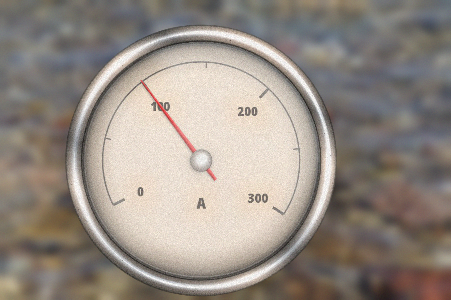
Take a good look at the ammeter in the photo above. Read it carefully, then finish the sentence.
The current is 100 A
